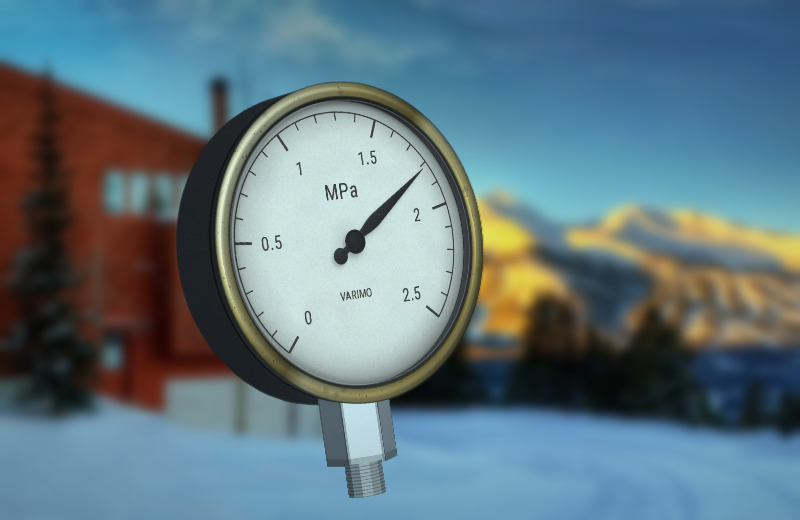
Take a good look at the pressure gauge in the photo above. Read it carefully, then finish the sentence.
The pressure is 1.8 MPa
